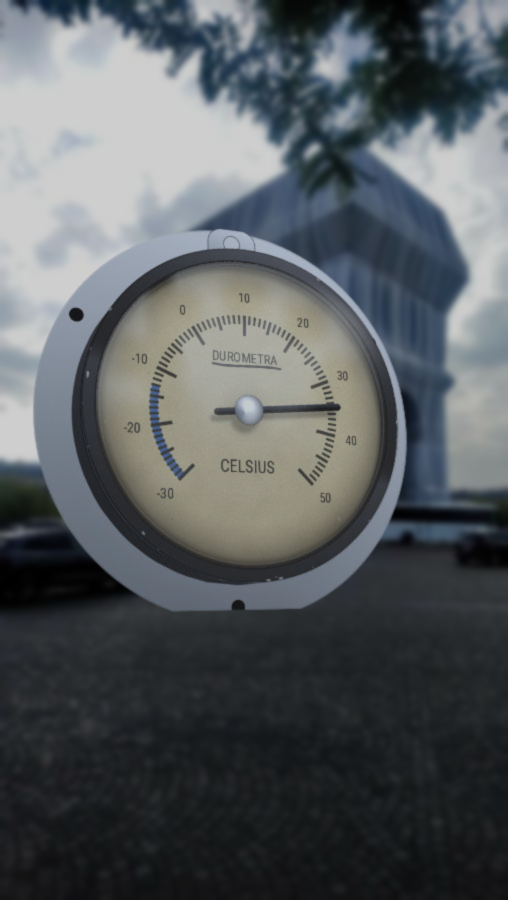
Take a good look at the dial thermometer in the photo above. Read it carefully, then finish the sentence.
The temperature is 35 °C
